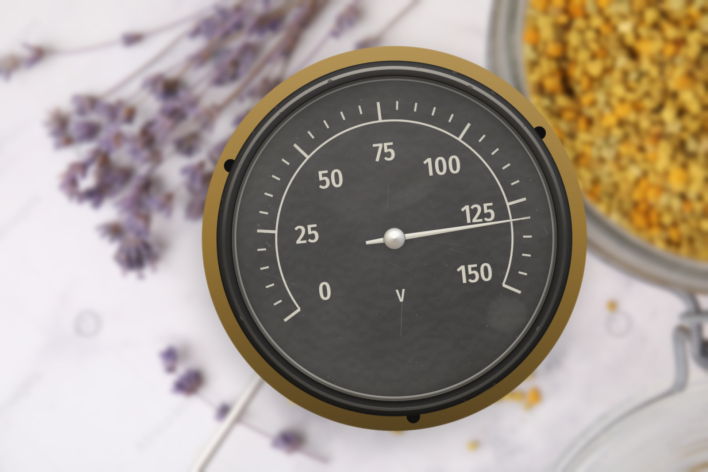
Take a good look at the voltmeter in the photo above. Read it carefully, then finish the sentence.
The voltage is 130 V
